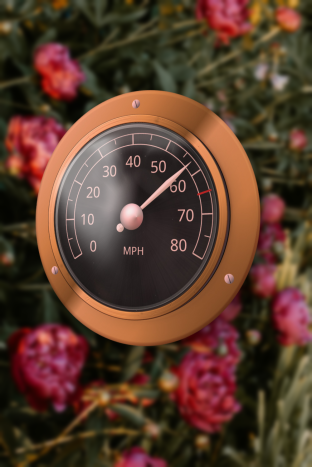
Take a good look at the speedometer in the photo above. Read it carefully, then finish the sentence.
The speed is 57.5 mph
